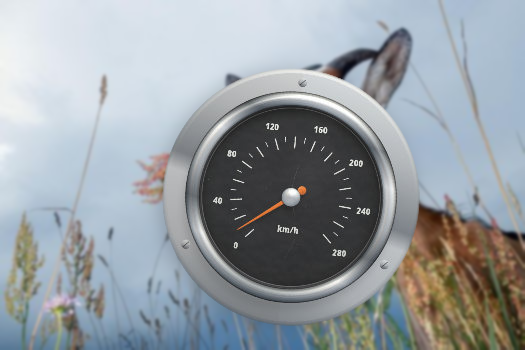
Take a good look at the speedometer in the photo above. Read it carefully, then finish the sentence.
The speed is 10 km/h
